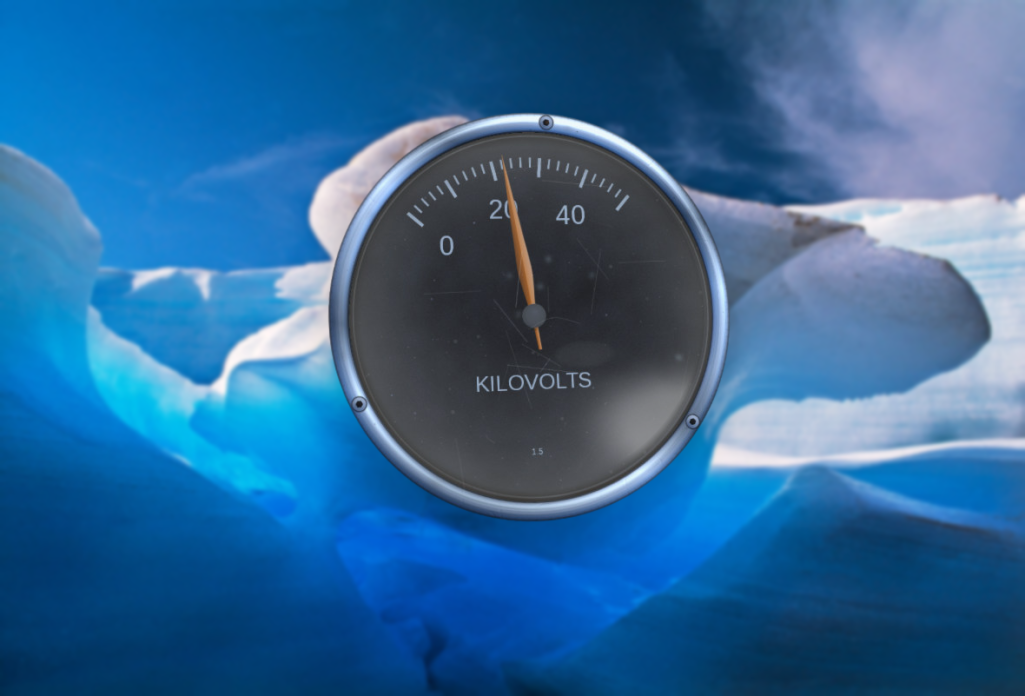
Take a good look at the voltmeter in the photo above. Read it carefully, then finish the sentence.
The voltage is 22 kV
